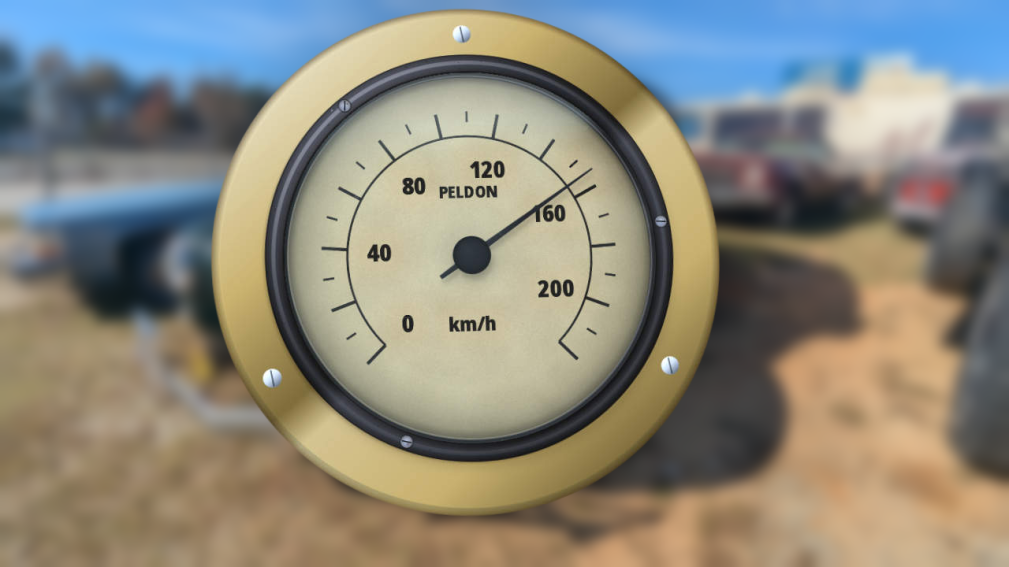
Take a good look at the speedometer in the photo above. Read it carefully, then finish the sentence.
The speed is 155 km/h
